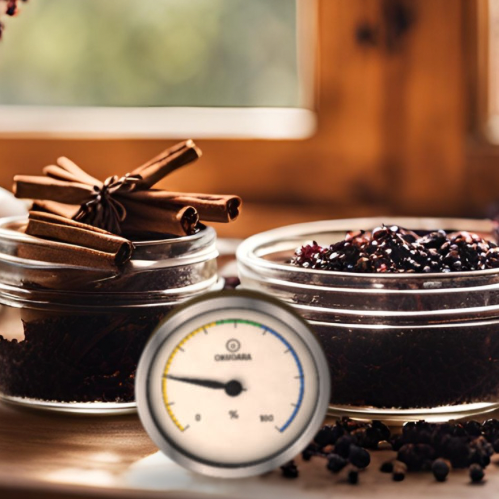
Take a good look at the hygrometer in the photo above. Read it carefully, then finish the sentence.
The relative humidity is 20 %
